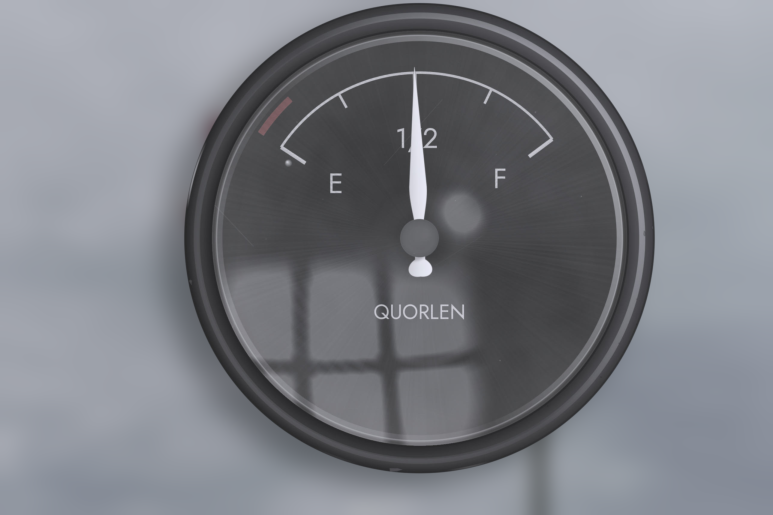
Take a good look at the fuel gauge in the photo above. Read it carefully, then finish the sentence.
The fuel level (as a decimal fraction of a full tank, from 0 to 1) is 0.5
